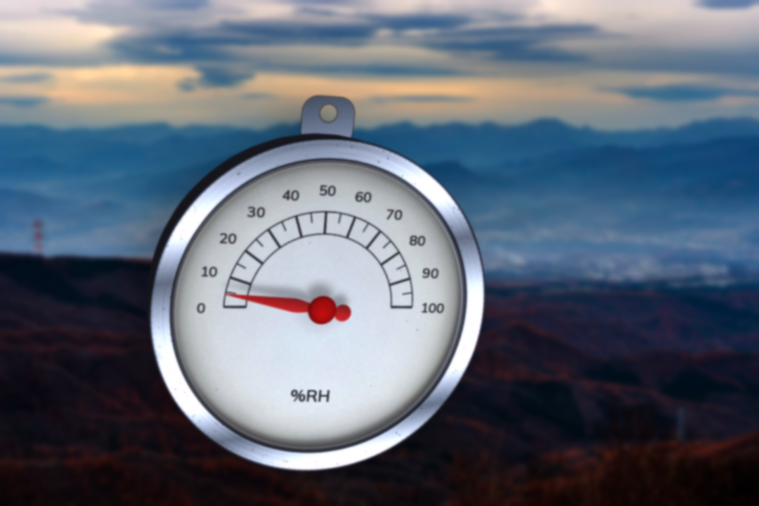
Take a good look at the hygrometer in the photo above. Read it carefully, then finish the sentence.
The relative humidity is 5 %
